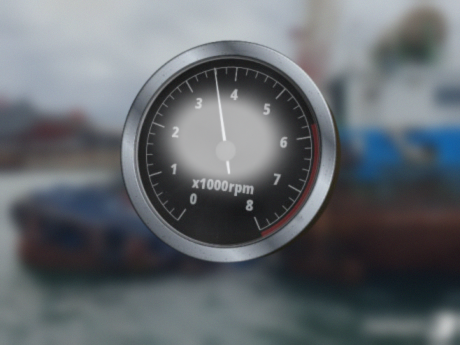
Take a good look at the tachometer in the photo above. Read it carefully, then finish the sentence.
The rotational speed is 3600 rpm
